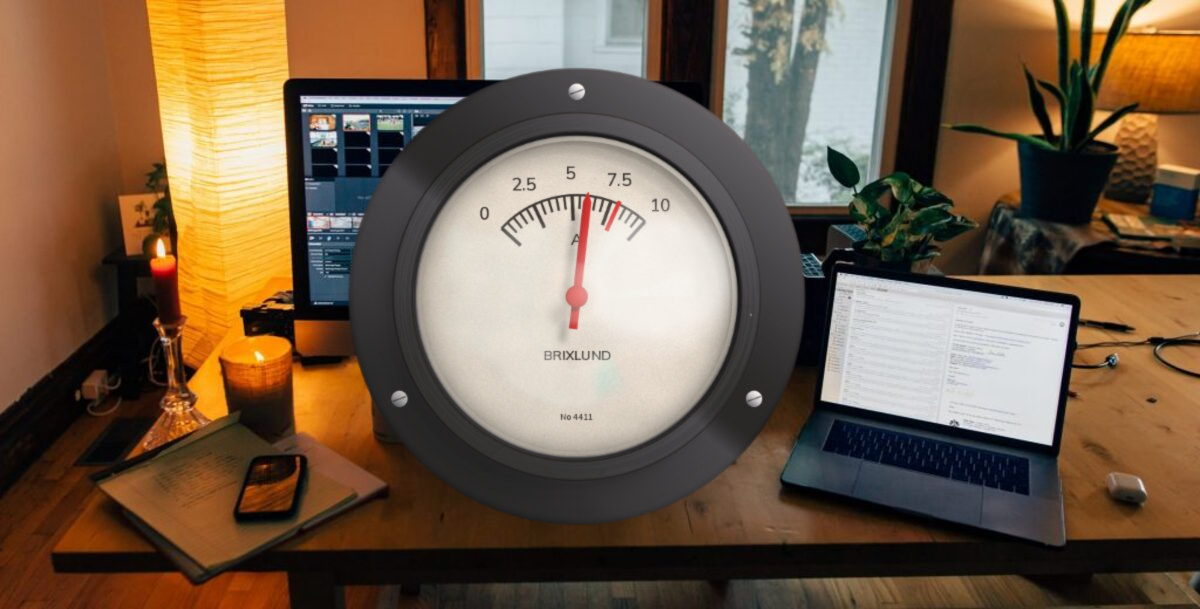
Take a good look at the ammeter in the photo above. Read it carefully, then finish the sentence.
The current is 6 A
